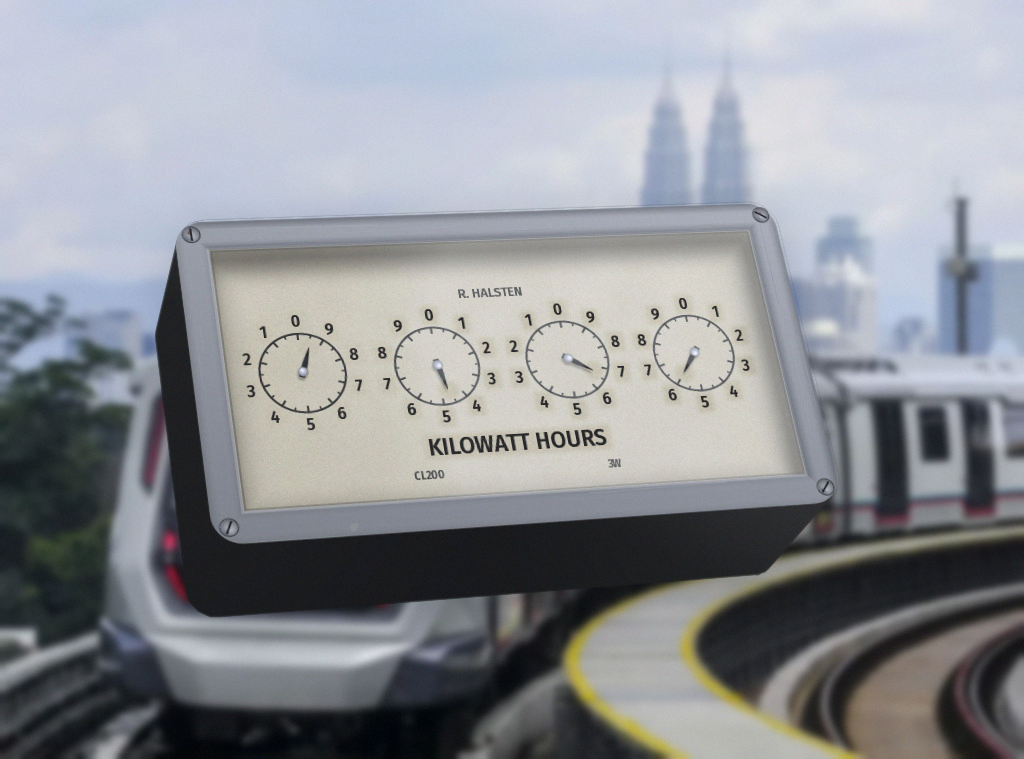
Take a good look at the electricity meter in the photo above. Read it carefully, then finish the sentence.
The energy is 9466 kWh
